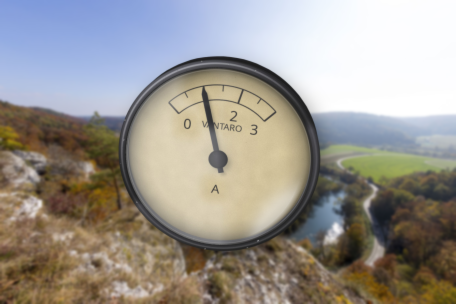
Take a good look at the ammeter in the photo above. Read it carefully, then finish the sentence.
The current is 1 A
